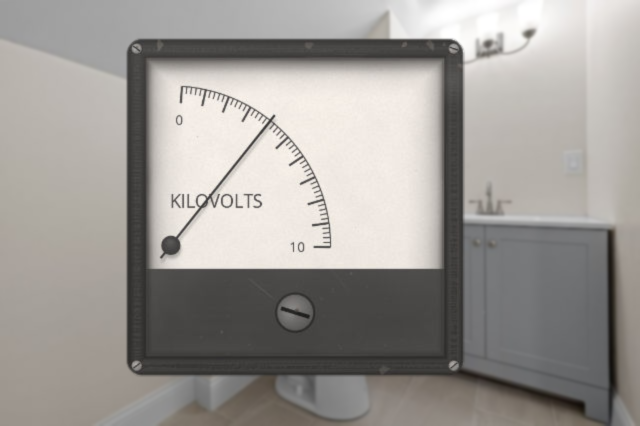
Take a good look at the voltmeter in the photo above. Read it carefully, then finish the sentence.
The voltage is 4 kV
